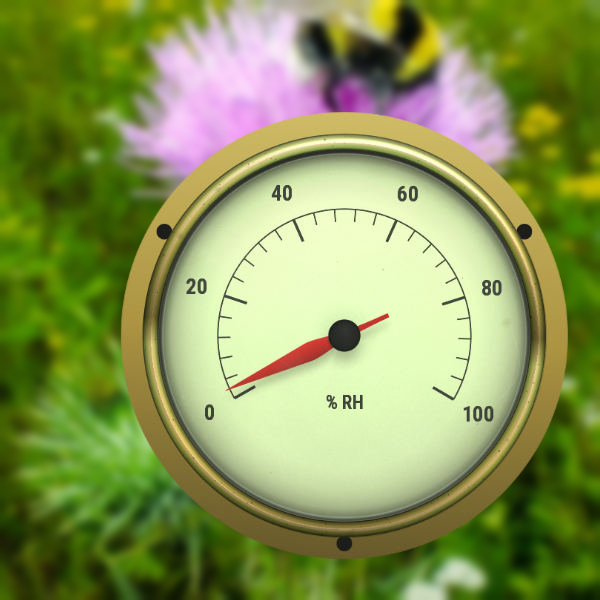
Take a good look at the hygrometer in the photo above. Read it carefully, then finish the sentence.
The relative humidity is 2 %
